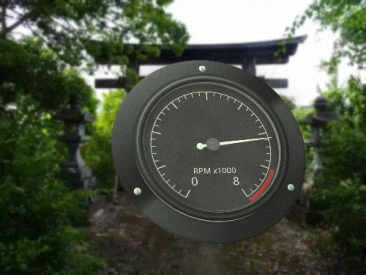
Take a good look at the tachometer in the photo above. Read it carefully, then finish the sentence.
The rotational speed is 6200 rpm
